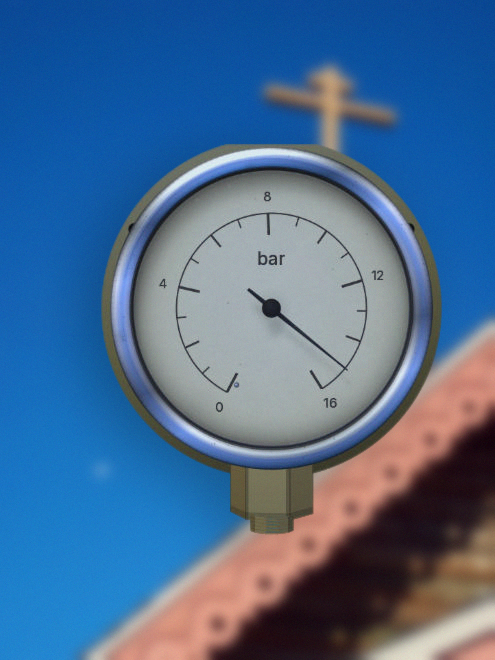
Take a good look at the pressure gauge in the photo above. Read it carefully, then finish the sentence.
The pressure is 15 bar
